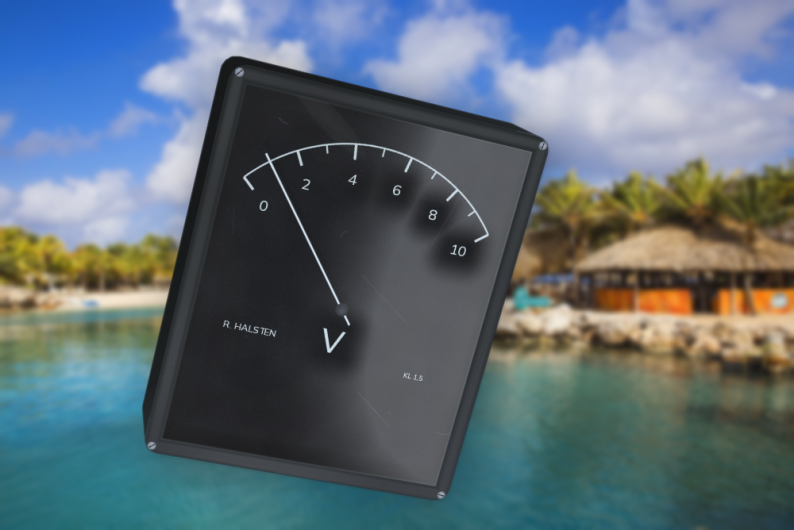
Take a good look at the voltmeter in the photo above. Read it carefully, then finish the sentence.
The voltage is 1 V
